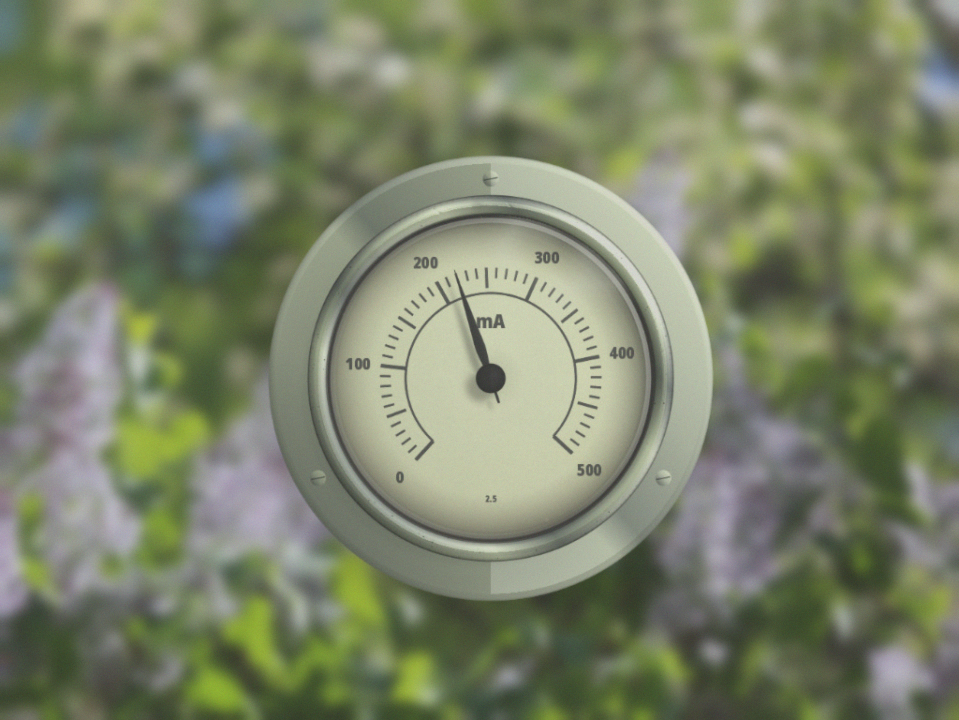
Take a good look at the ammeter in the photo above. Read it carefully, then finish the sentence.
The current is 220 mA
